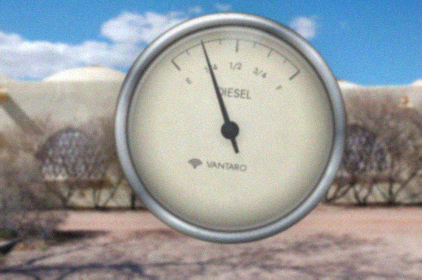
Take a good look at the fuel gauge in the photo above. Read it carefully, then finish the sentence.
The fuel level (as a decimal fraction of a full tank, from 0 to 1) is 0.25
